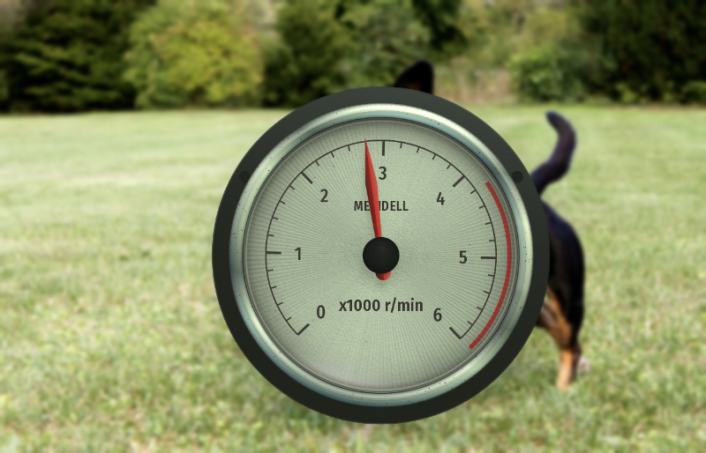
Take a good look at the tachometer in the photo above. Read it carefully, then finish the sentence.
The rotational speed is 2800 rpm
